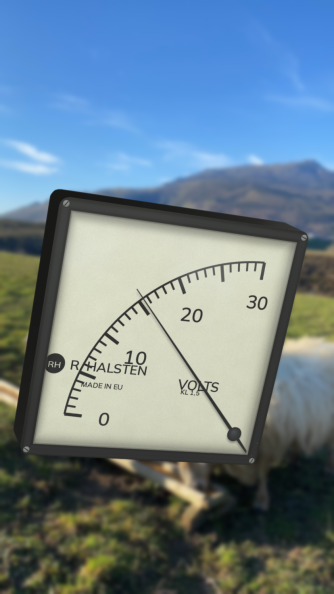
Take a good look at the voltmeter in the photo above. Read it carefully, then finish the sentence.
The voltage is 15.5 V
